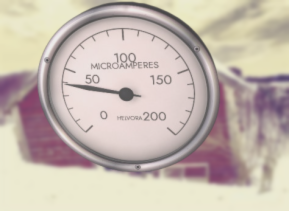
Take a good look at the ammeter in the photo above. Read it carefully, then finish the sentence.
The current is 40 µA
